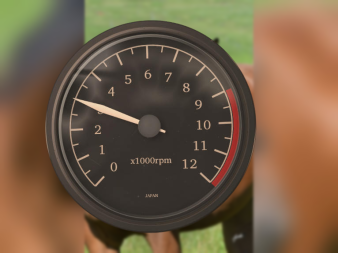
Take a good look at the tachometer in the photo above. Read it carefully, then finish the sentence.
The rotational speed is 3000 rpm
